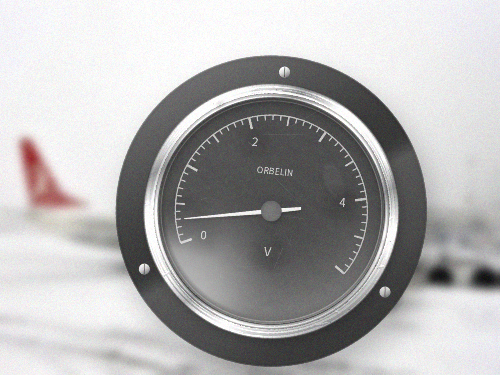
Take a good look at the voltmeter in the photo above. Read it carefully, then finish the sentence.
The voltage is 0.3 V
